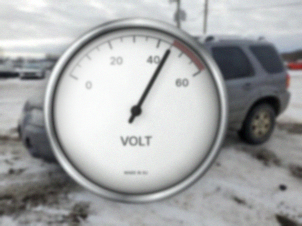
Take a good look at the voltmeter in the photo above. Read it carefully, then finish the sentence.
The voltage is 45 V
